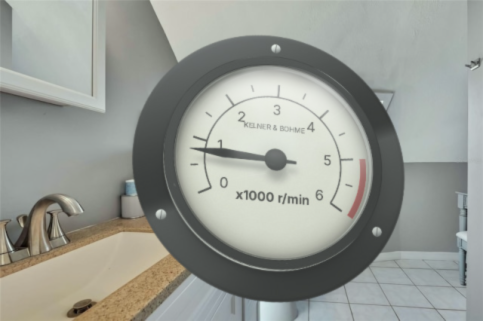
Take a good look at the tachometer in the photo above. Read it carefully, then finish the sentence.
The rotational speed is 750 rpm
